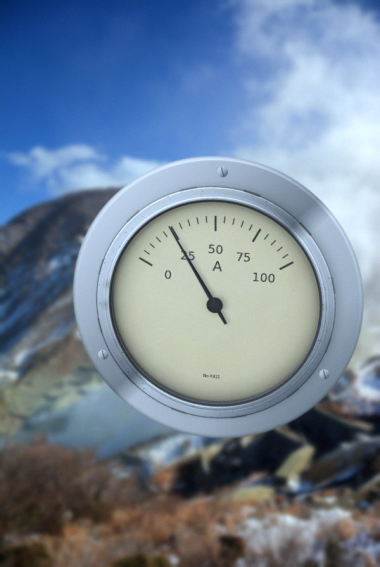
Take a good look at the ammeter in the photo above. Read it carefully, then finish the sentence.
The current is 25 A
